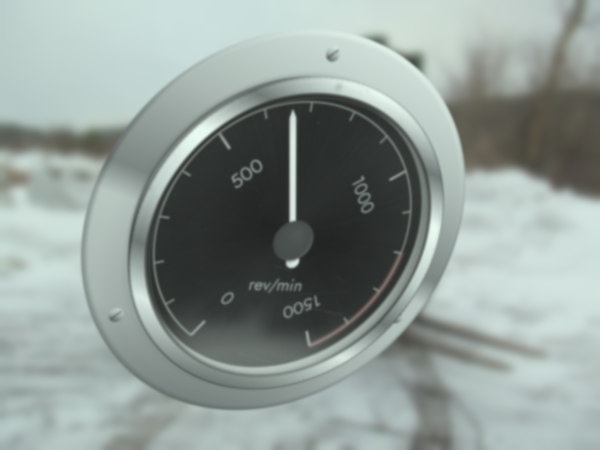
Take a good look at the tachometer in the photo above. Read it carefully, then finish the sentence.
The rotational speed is 650 rpm
